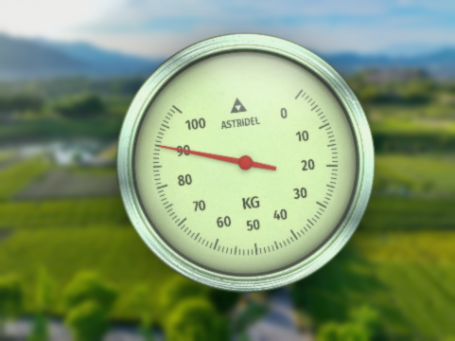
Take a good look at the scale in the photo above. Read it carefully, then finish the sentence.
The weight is 90 kg
